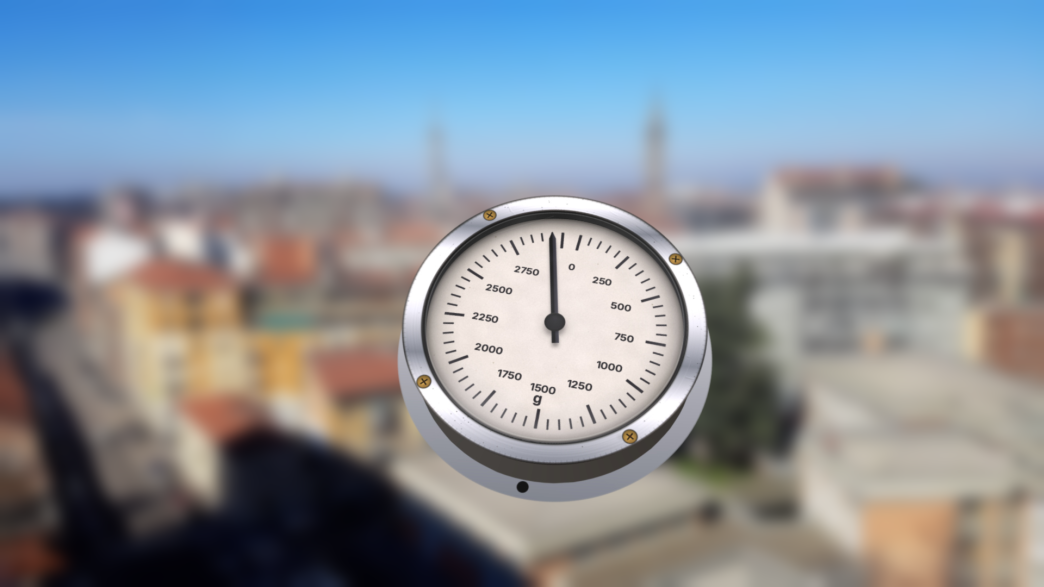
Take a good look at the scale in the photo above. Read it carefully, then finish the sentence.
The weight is 2950 g
